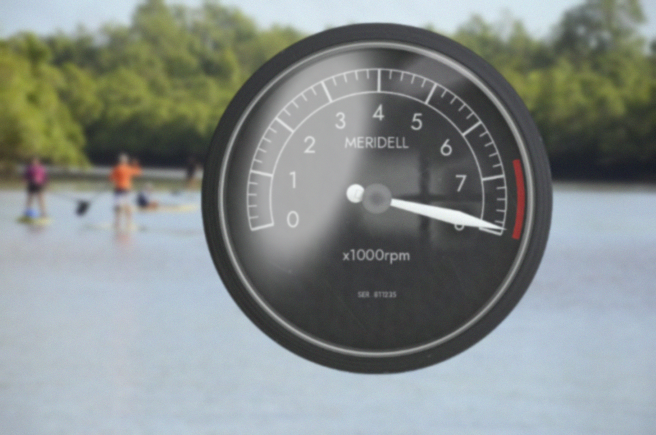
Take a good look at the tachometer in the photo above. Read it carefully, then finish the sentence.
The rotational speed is 7900 rpm
